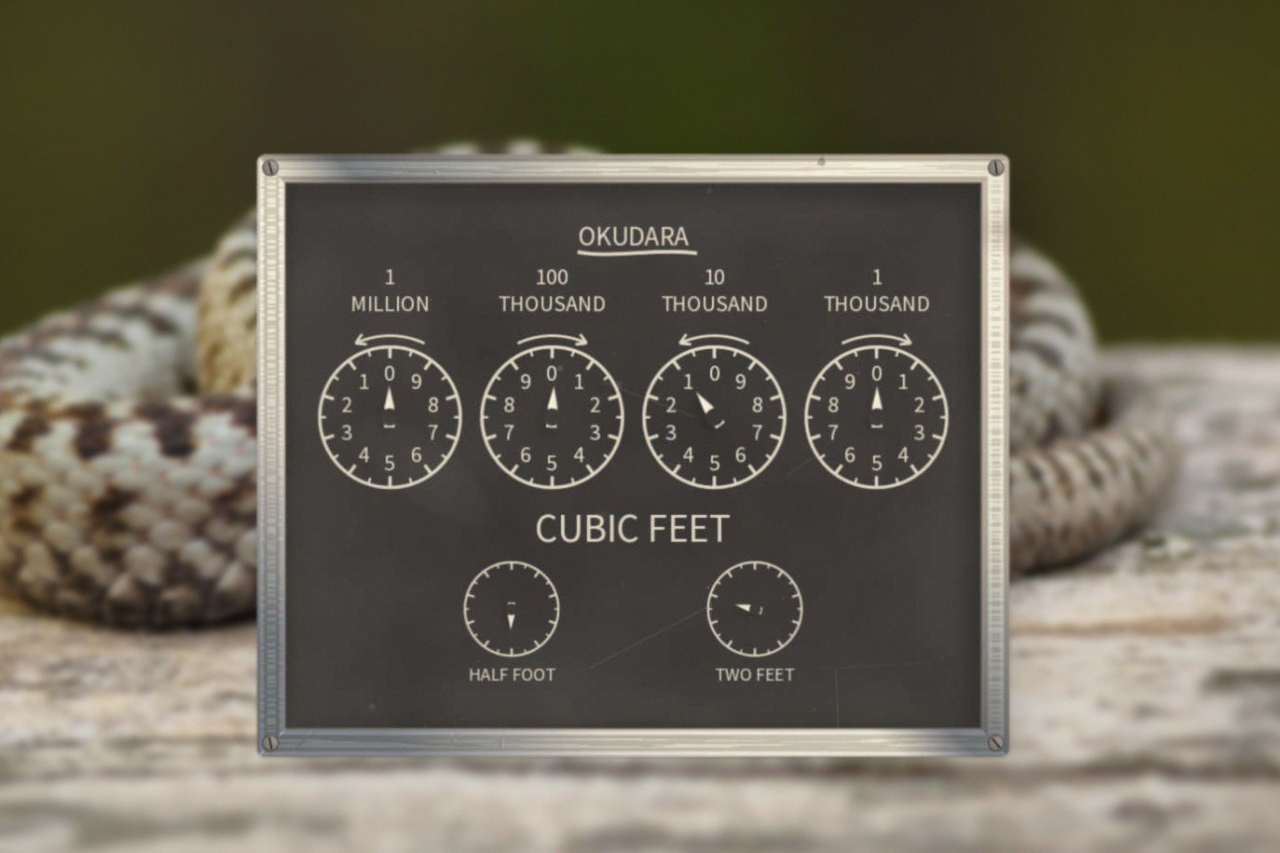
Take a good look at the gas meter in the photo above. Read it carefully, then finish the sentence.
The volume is 1000 ft³
